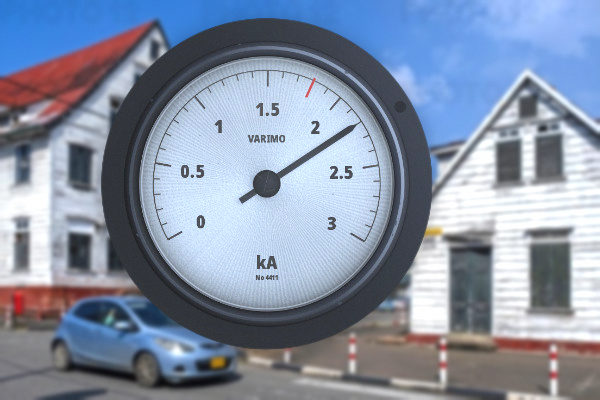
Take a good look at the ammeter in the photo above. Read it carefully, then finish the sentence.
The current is 2.2 kA
